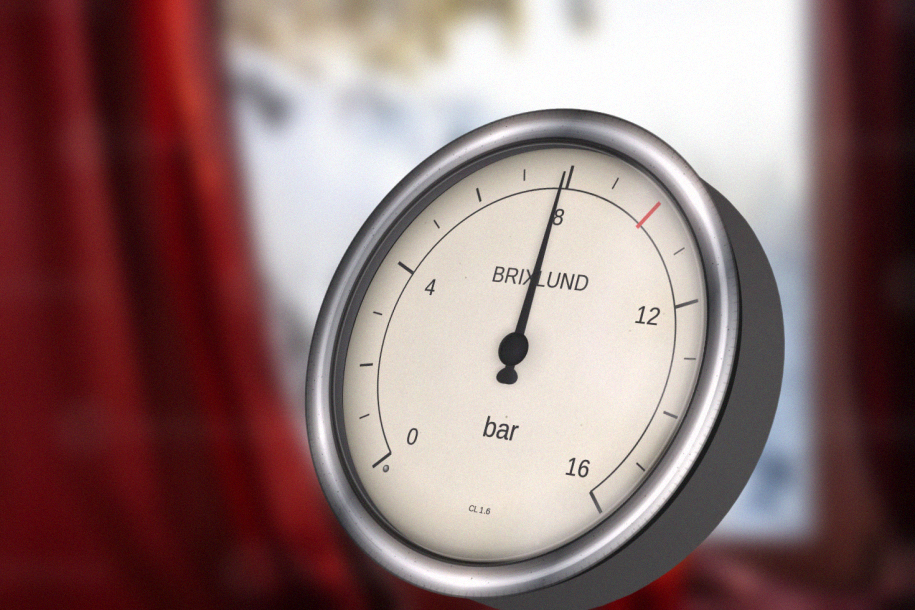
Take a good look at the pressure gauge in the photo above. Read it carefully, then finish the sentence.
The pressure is 8 bar
